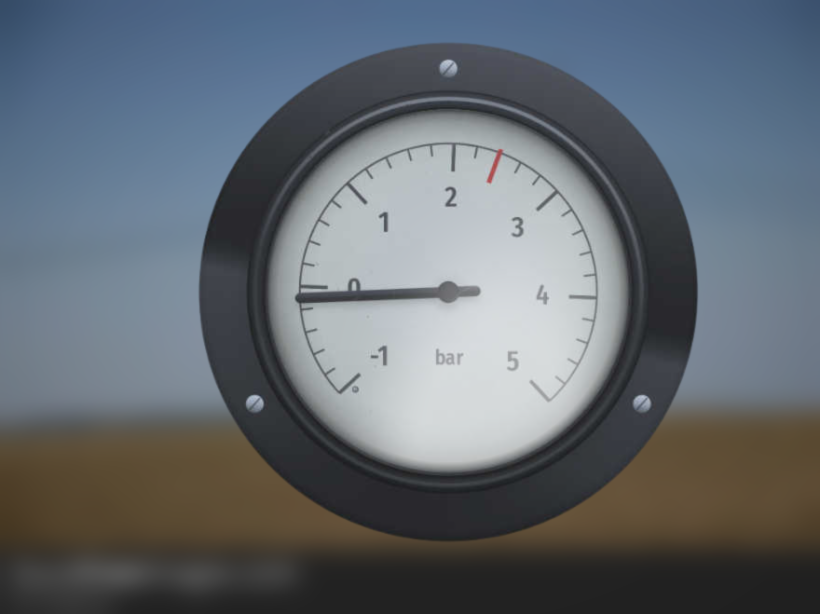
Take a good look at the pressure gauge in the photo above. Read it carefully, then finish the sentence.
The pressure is -0.1 bar
